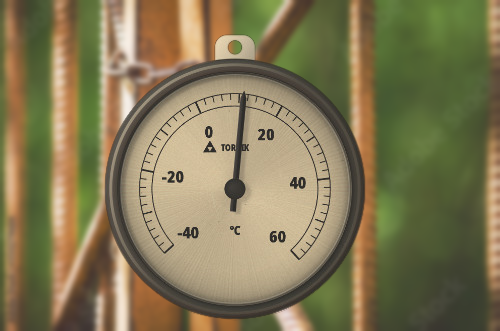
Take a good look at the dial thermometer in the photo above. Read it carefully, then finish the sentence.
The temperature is 11 °C
